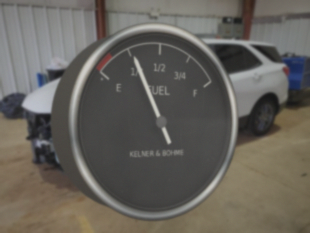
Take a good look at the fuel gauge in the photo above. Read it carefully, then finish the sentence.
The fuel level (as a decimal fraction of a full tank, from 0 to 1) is 0.25
